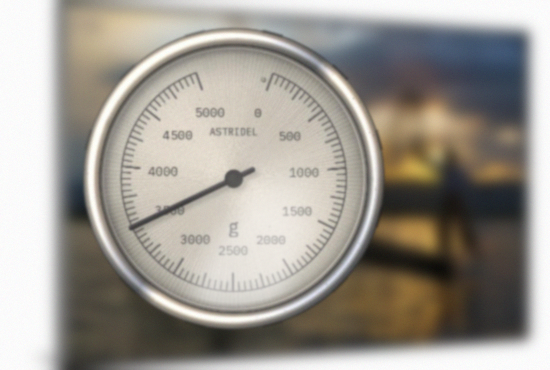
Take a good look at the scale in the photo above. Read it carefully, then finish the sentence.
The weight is 3500 g
